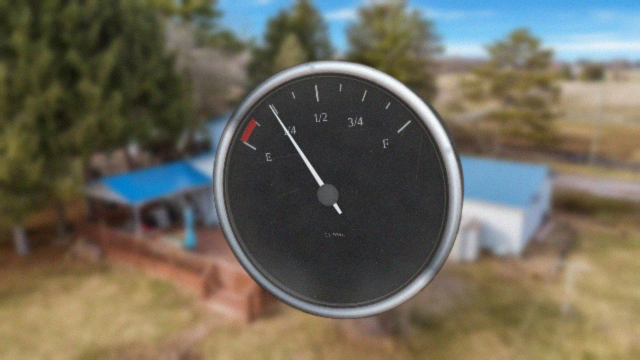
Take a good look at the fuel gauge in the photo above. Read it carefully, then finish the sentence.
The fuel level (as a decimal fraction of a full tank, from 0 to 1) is 0.25
